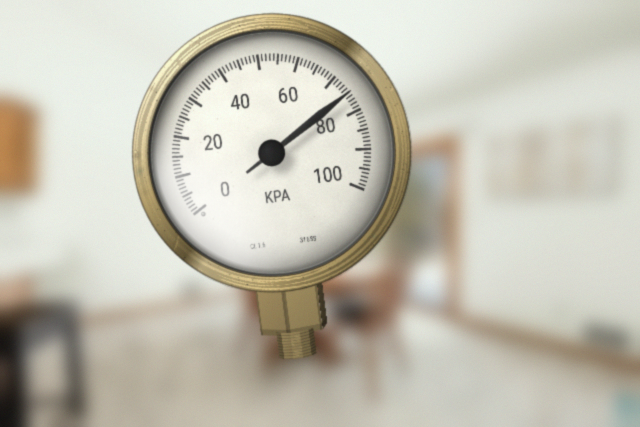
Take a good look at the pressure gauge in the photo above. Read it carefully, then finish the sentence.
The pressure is 75 kPa
